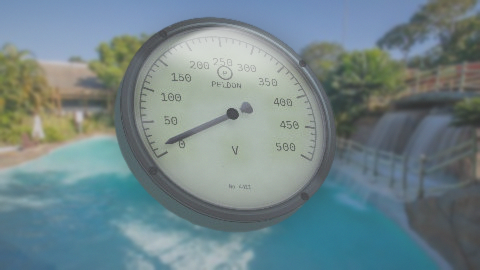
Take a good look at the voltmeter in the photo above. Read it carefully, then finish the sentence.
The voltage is 10 V
